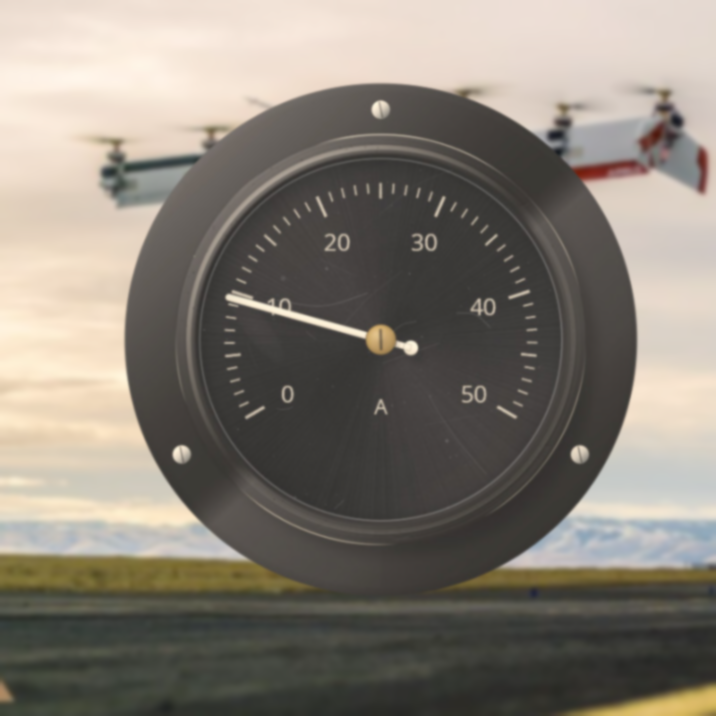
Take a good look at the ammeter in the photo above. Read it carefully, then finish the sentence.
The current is 9.5 A
